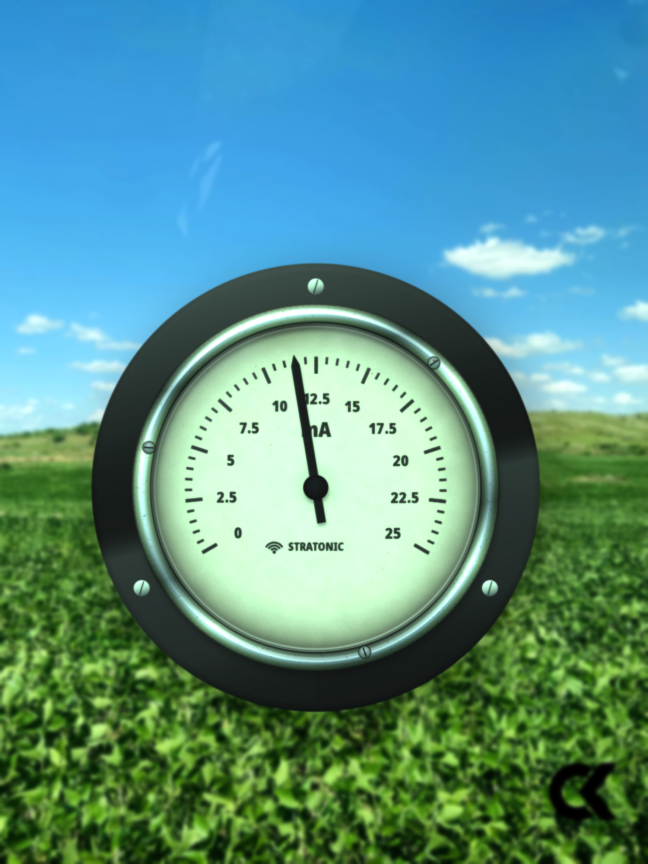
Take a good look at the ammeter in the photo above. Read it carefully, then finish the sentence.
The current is 11.5 mA
